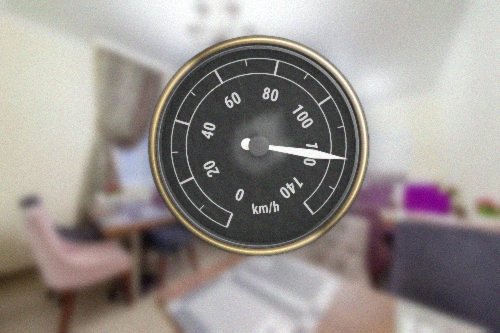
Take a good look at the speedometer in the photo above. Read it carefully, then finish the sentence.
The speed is 120 km/h
